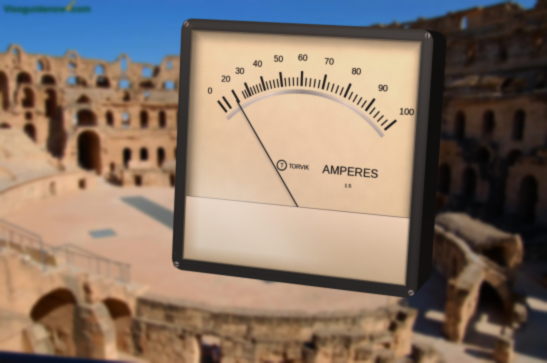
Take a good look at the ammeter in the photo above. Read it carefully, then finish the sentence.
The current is 20 A
